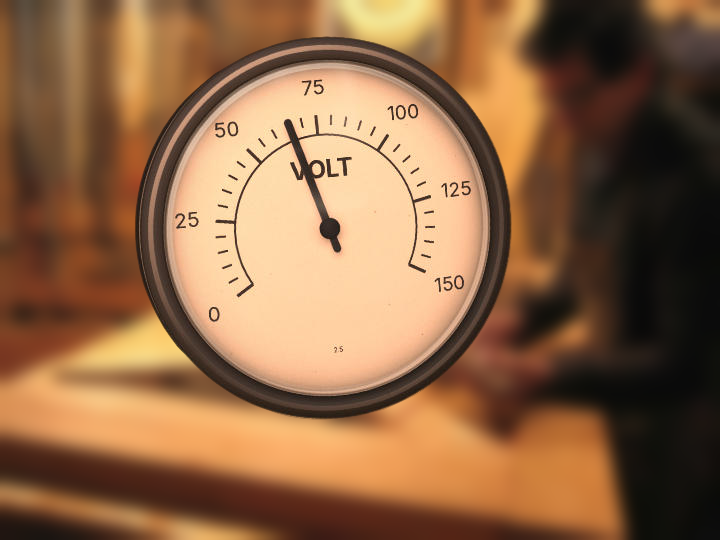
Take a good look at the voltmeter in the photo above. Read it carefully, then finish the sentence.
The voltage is 65 V
